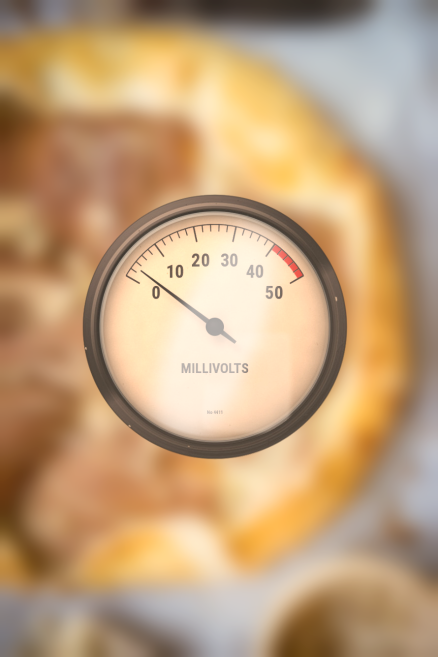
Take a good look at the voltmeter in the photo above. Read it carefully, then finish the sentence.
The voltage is 3 mV
